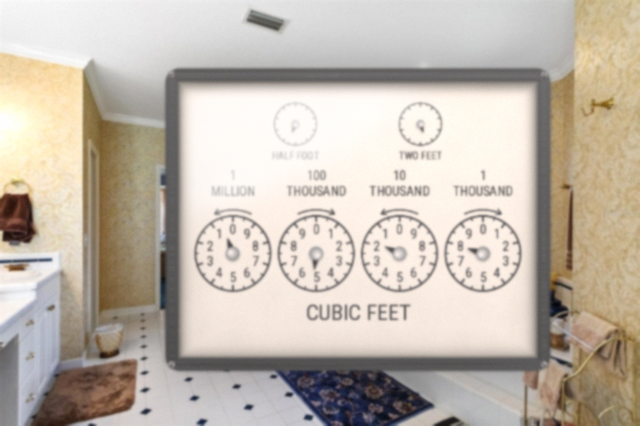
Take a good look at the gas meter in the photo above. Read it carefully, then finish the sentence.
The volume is 51800 ft³
